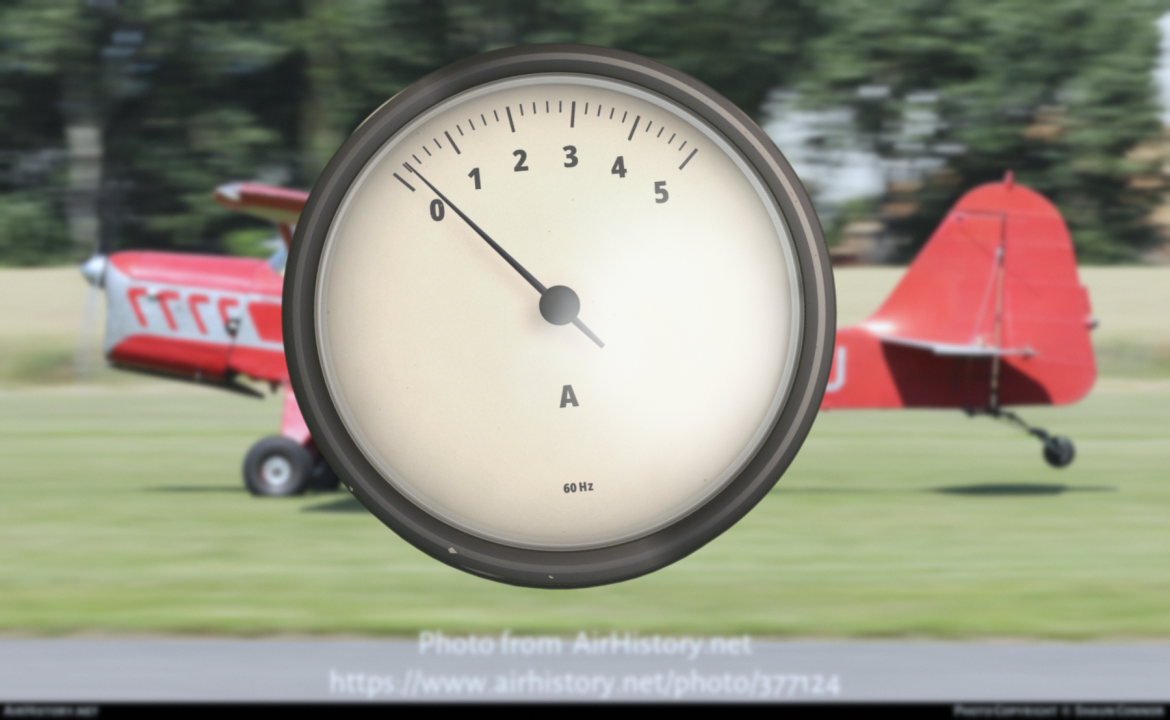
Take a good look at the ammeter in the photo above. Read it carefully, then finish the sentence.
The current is 0.2 A
